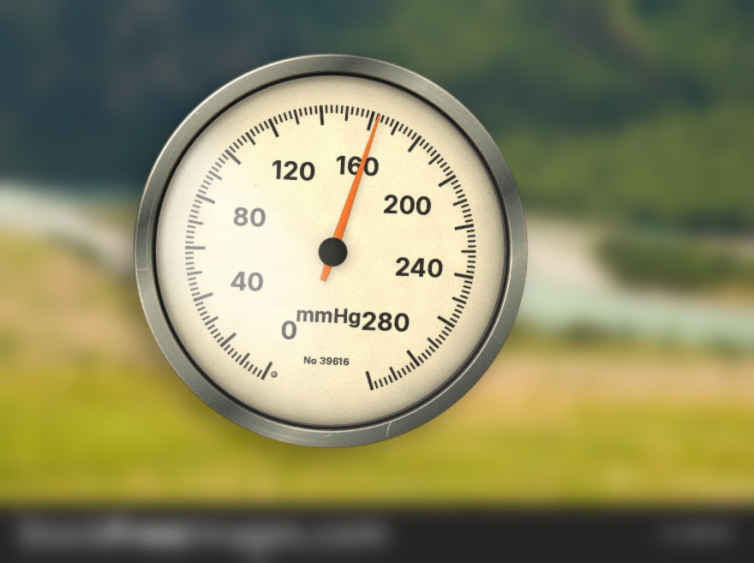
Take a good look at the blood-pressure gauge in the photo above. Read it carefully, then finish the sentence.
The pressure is 162 mmHg
